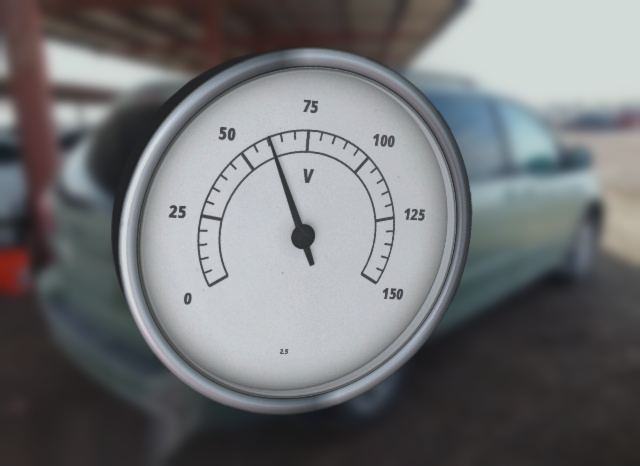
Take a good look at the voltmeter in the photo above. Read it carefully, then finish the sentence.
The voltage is 60 V
